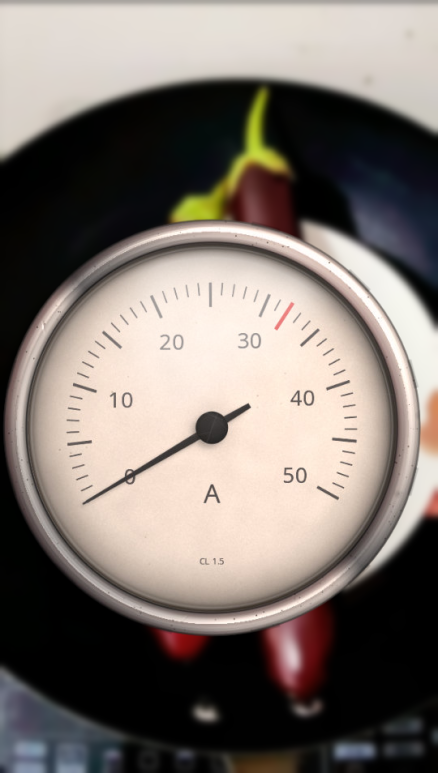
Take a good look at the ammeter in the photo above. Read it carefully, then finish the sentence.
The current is 0 A
